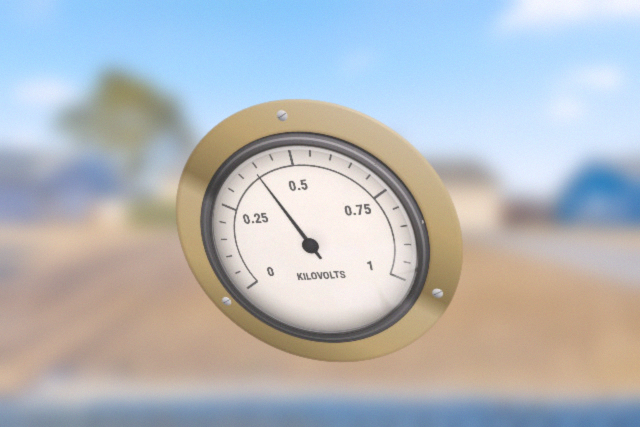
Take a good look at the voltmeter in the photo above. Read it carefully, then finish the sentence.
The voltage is 0.4 kV
